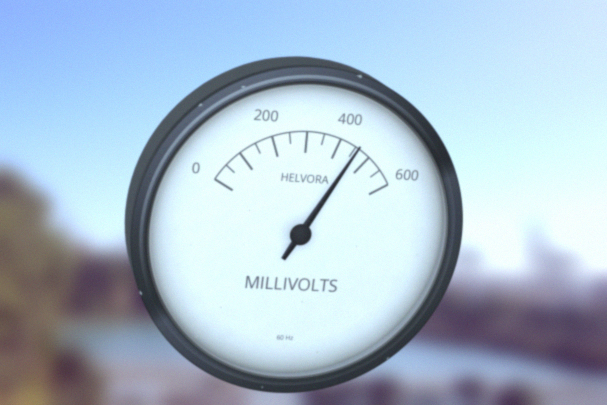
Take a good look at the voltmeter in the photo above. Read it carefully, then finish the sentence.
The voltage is 450 mV
